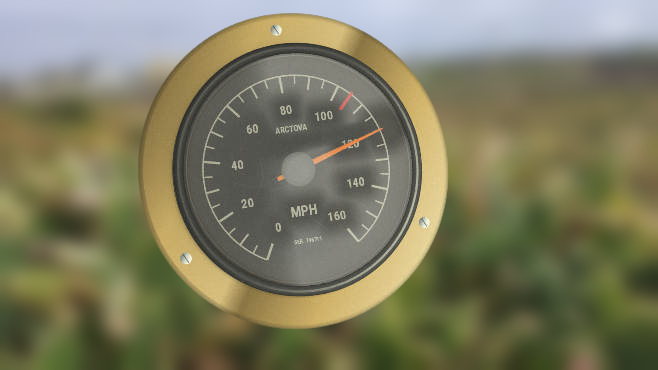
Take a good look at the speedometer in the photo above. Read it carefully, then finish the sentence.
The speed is 120 mph
